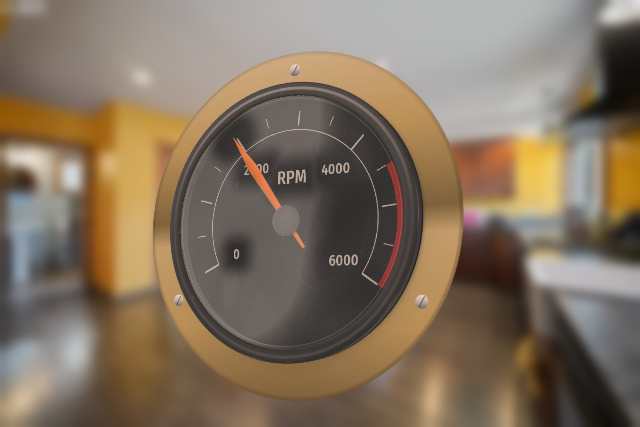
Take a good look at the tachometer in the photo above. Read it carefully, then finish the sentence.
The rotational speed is 2000 rpm
